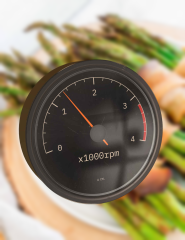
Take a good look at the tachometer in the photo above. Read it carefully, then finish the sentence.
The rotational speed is 1300 rpm
